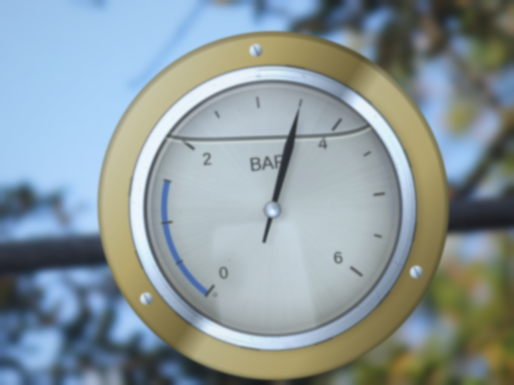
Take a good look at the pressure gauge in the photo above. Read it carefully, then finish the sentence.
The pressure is 3.5 bar
